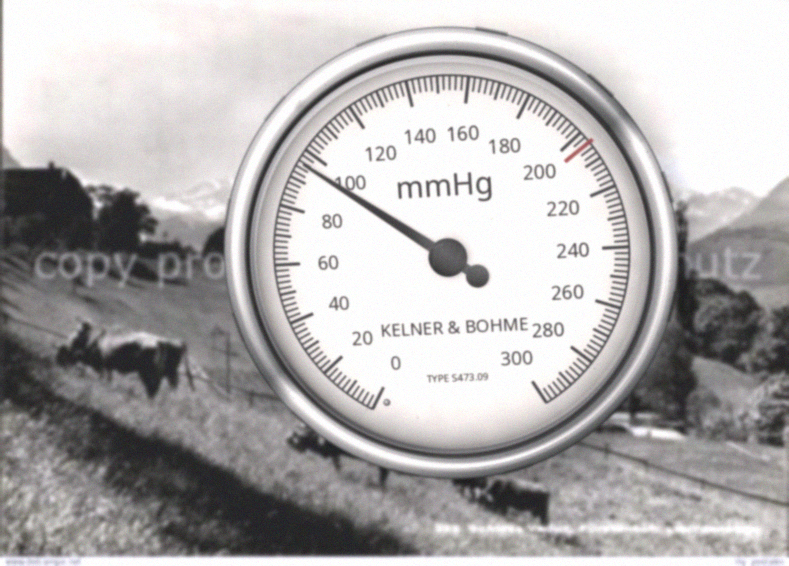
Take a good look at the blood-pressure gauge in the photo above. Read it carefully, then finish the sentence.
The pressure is 96 mmHg
